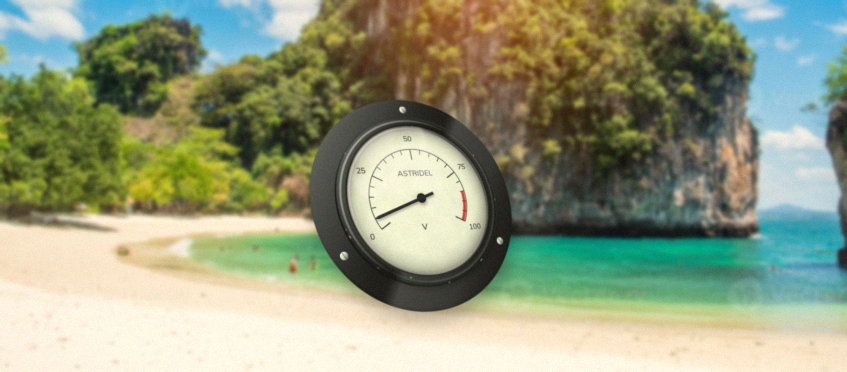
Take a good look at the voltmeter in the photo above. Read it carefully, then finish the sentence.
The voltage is 5 V
